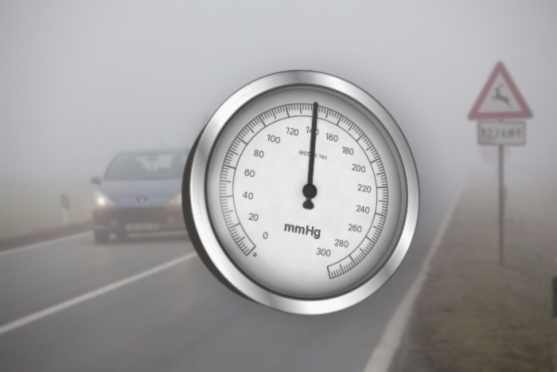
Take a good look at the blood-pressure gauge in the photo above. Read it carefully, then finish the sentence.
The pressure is 140 mmHg
